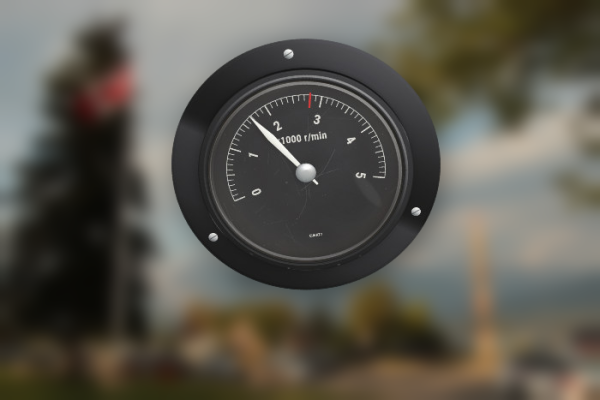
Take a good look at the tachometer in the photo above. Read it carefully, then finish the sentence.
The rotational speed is 1700 rpm
